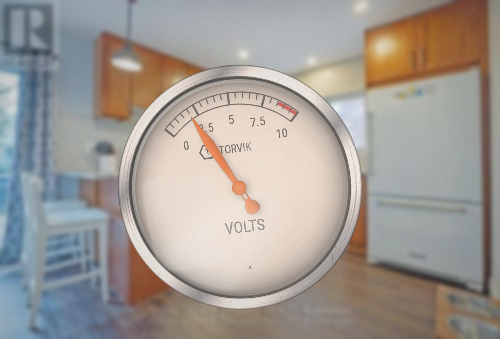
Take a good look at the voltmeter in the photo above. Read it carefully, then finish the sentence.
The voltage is 2 V
